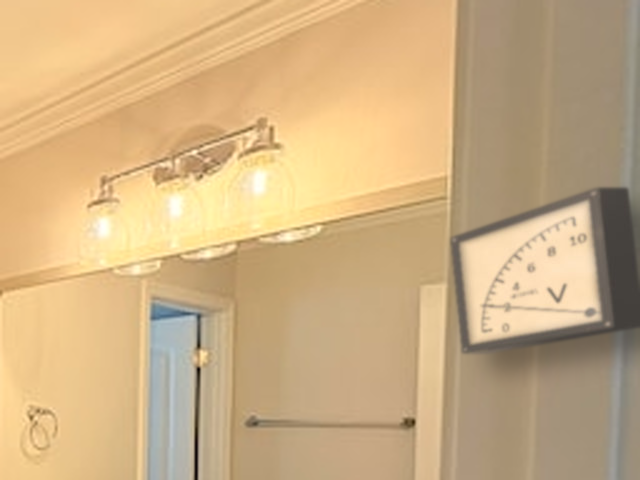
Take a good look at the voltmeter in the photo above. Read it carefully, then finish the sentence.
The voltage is 2 V
